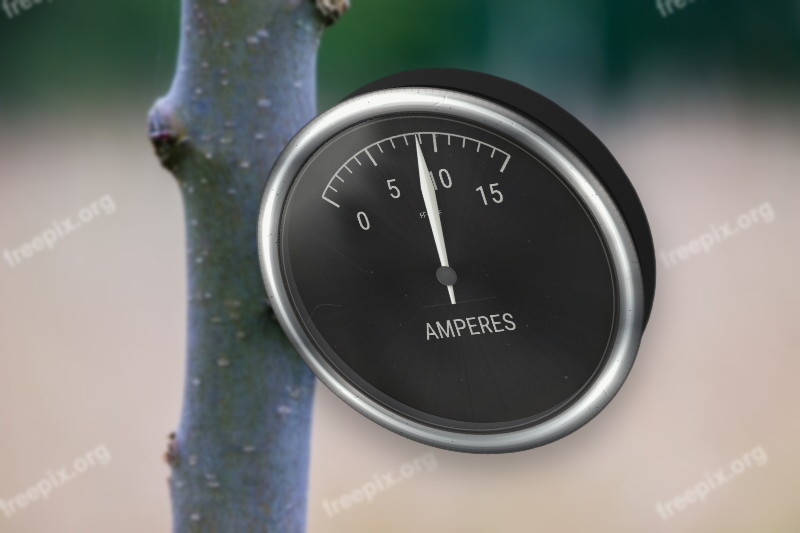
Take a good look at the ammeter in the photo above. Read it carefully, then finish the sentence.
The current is 9 A
